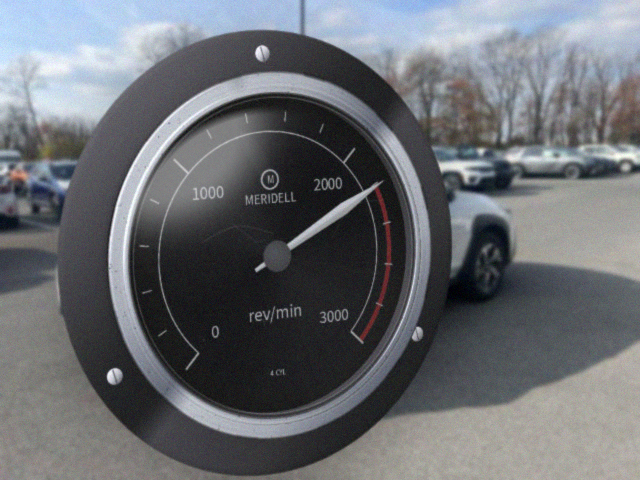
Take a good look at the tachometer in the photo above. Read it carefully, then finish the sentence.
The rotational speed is 2200 rpm
